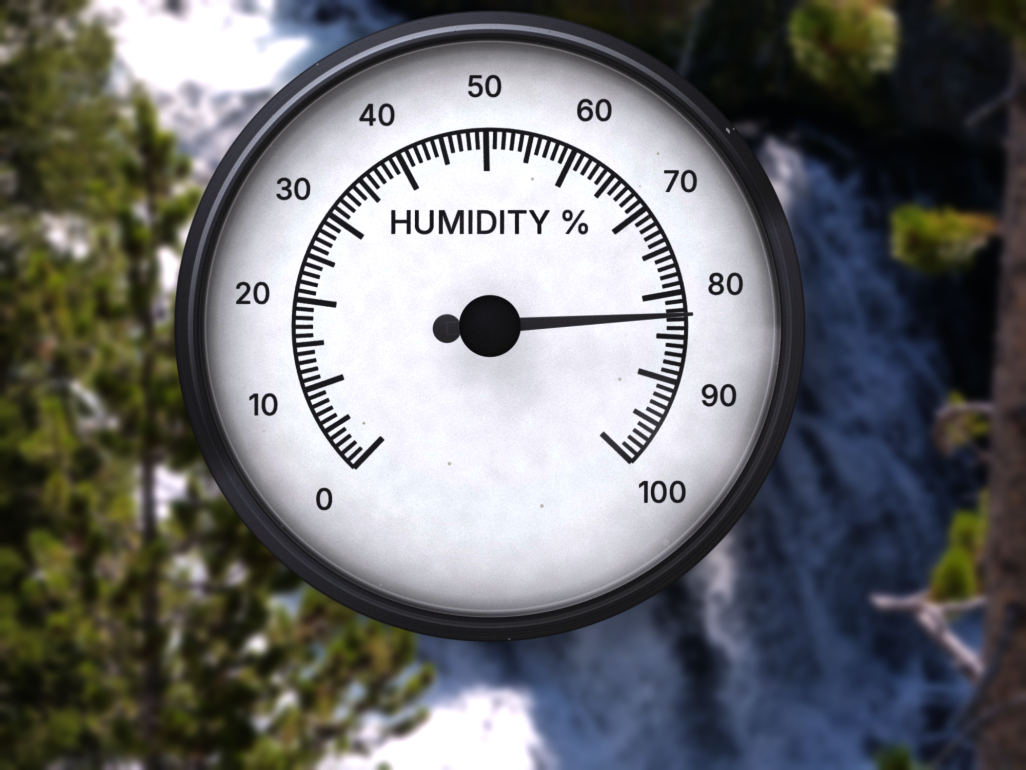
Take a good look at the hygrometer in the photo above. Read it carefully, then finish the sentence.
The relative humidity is 82.5 %
